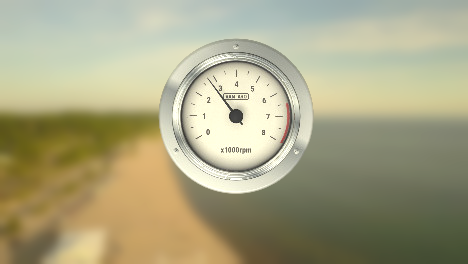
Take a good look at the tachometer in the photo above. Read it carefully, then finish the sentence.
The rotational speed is 2750 rpm
